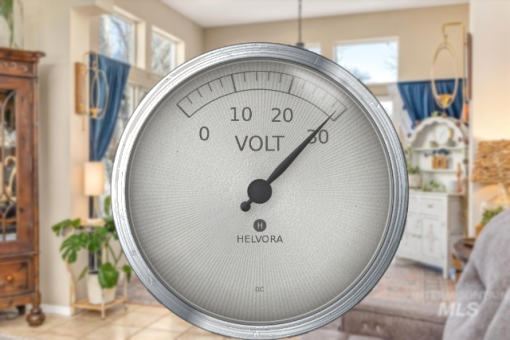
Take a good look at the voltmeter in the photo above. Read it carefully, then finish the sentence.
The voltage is 29 V
